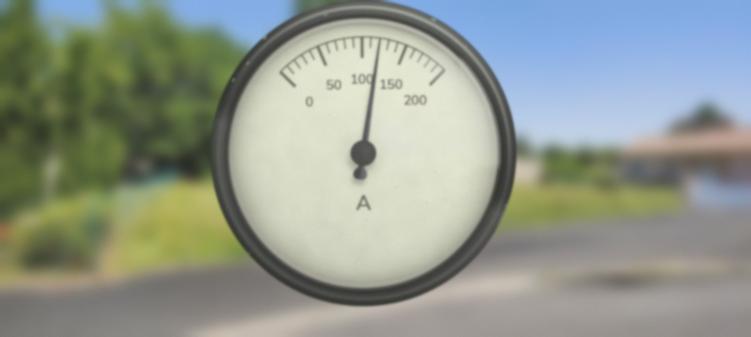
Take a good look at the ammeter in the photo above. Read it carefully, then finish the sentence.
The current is 120 A
